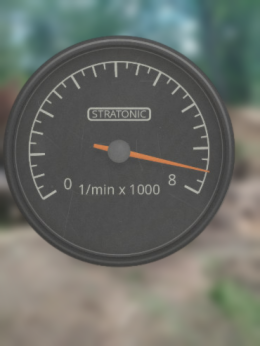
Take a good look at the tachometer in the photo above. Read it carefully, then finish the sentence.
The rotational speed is 7500 rpm
